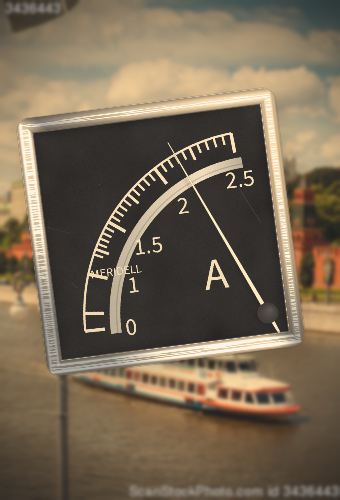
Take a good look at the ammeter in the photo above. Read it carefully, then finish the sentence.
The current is 2.15 A
